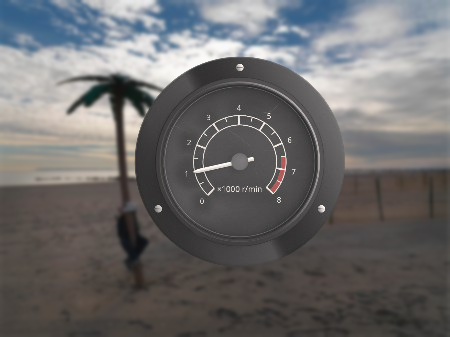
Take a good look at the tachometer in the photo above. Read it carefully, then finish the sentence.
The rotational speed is 1000 rpm
